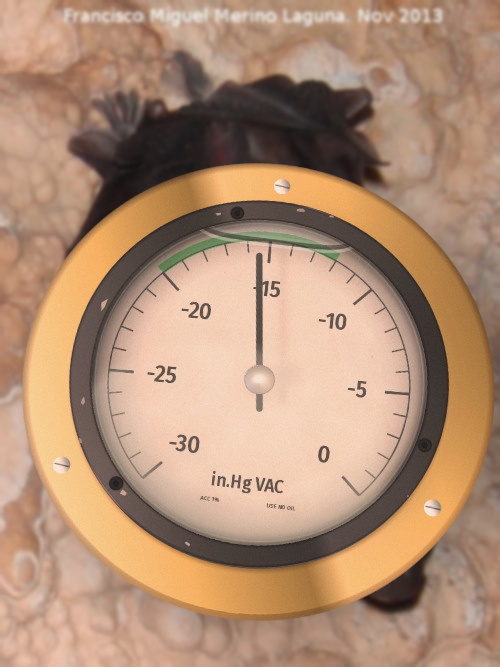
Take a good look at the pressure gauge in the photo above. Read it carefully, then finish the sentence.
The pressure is -15.5 inHg
